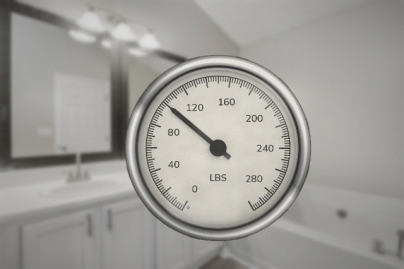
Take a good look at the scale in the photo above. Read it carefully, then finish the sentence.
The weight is 100 lb
